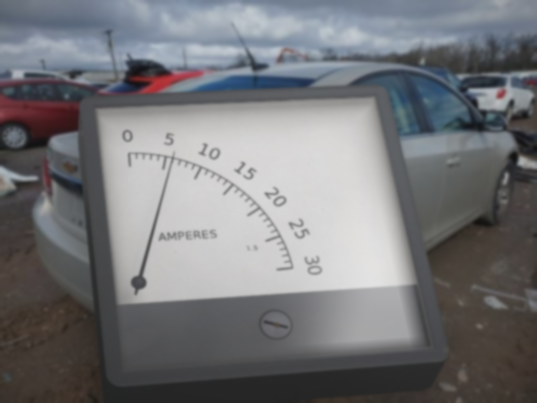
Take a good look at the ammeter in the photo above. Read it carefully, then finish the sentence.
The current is 6 A
